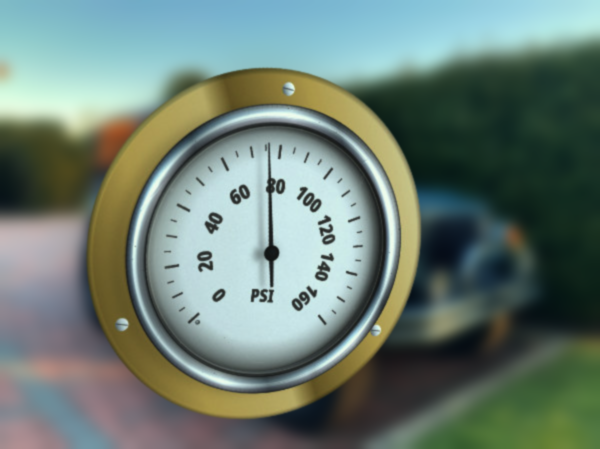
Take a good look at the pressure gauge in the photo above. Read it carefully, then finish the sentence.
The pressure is 75 psi
